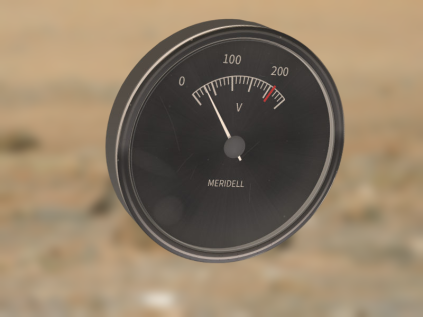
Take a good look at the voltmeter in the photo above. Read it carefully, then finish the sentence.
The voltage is 30 V
